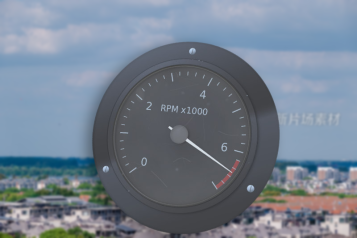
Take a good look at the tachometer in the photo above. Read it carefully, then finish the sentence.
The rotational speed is 6500 rpm
